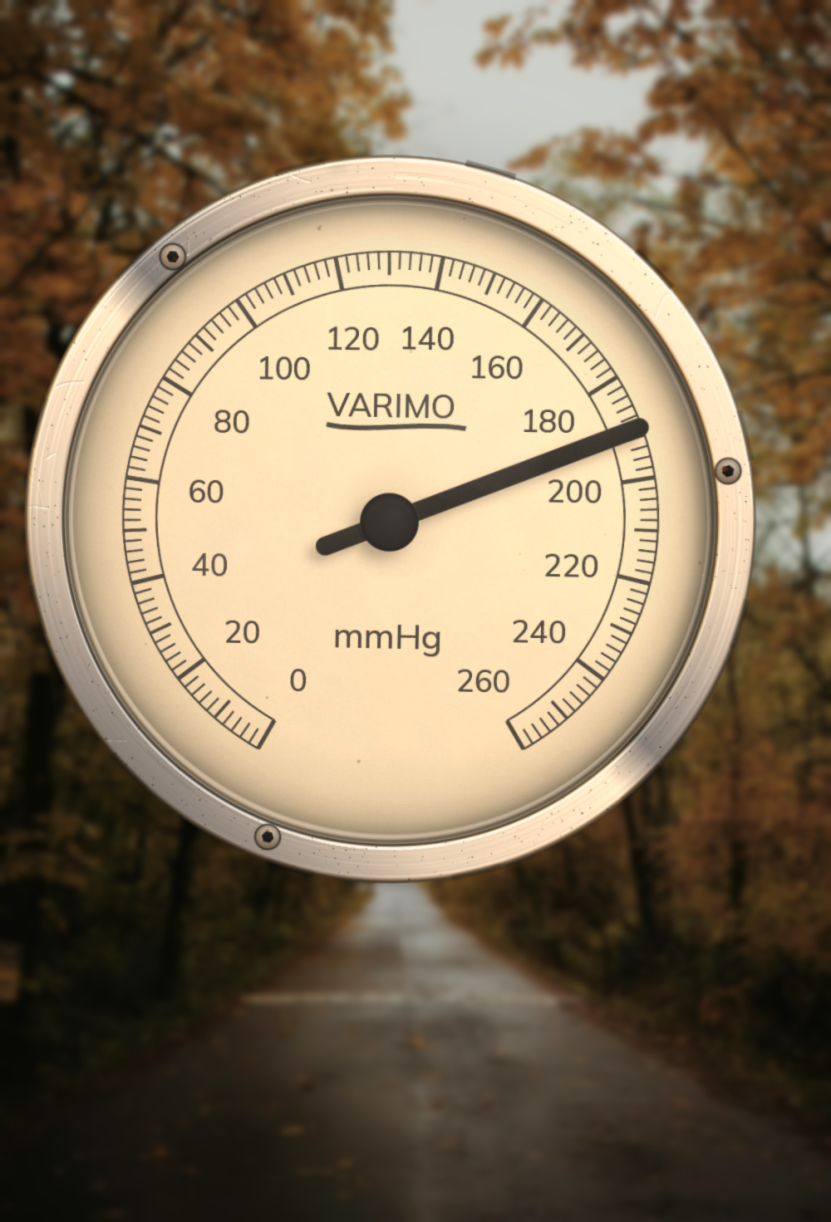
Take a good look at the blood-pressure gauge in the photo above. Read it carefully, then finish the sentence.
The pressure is 190 mmHg
